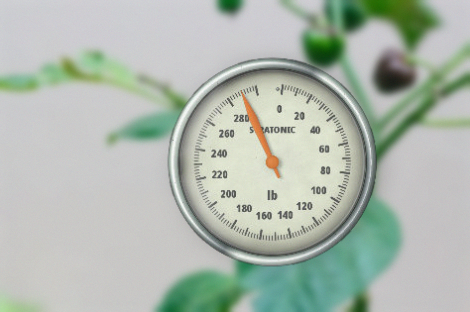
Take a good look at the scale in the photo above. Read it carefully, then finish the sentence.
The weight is 290 lb
